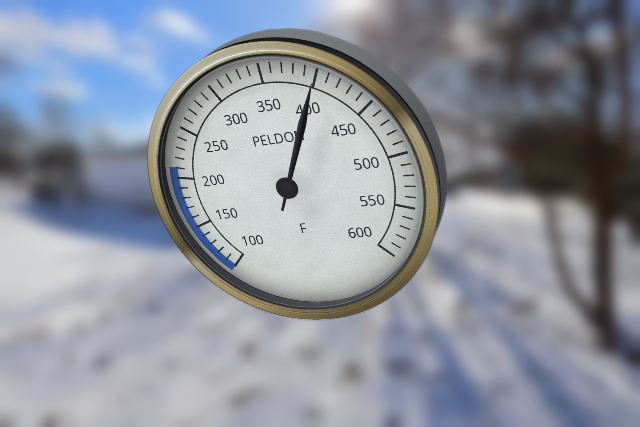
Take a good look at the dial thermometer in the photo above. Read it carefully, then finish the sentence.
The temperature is 400 °F
